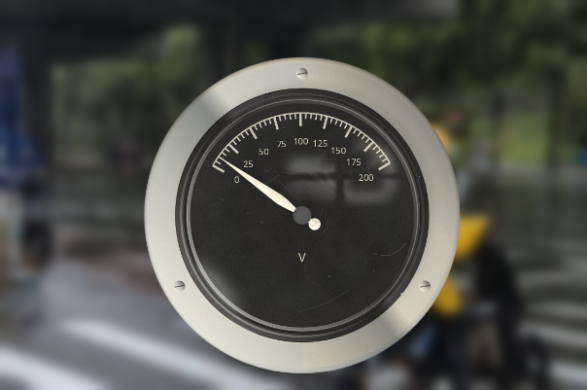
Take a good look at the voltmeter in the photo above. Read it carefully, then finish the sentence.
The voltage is 10 V
